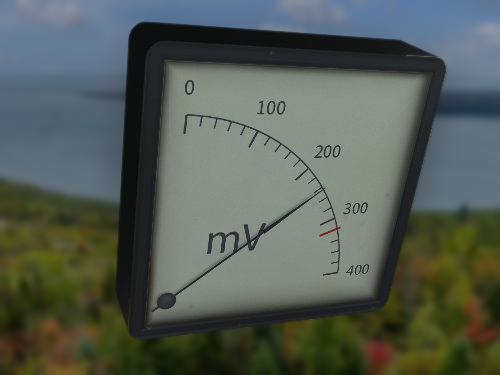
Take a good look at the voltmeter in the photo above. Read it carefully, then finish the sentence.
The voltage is 240 mV
